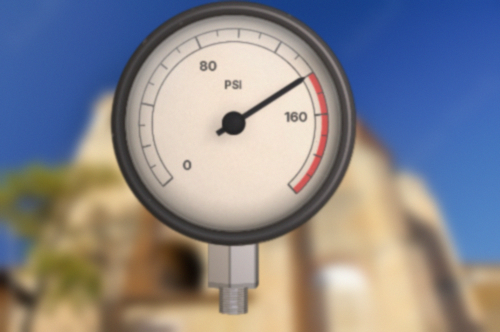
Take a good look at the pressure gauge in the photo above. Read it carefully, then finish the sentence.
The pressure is 140 psi
